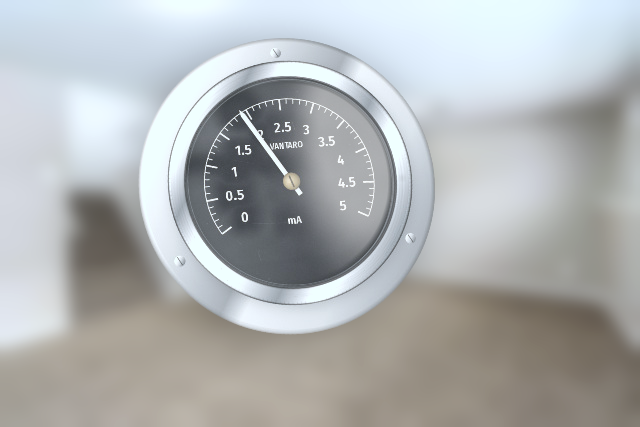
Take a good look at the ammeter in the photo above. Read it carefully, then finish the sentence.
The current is 1.9 mA
